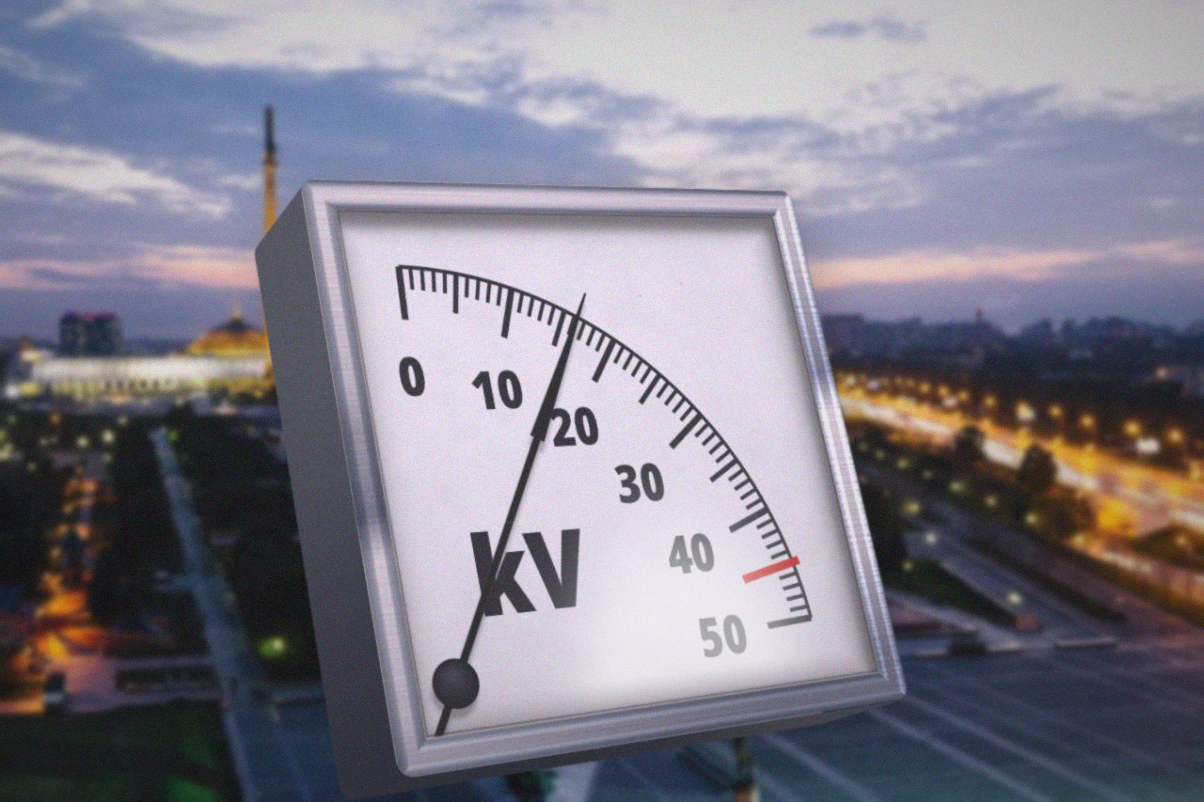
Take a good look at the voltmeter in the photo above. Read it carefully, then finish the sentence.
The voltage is 16 kV
